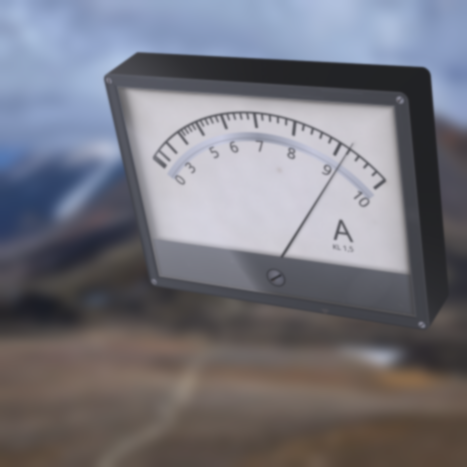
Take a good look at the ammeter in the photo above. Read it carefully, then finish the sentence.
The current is 9.2 A
